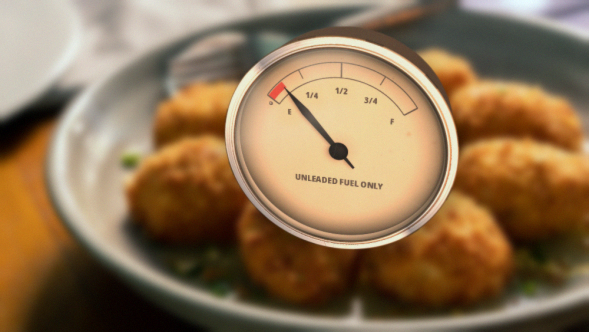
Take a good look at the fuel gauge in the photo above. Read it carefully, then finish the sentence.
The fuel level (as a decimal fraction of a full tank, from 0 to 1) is 0.125
